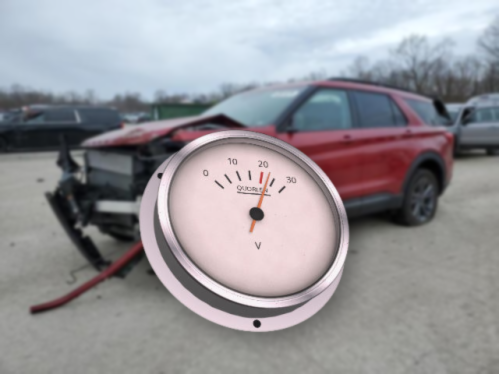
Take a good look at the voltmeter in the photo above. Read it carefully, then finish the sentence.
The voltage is 22.5 V
